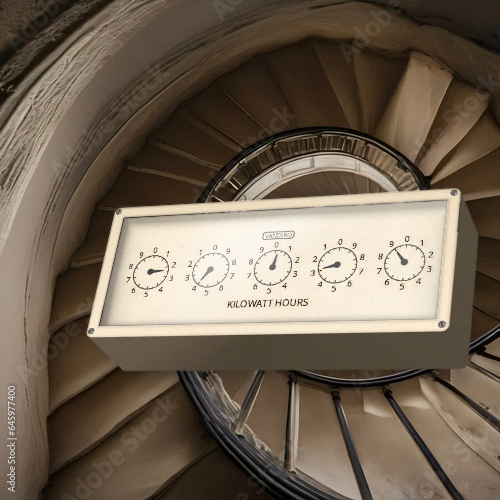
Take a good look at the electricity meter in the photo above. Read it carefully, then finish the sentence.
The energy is 24029 kWh
